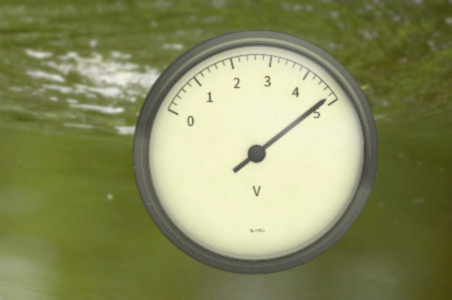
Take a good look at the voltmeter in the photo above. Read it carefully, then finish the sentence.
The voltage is 4.8 V
